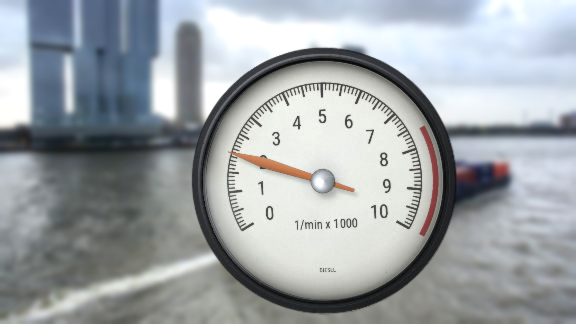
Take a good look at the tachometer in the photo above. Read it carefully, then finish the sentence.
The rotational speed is 2000 rpm
